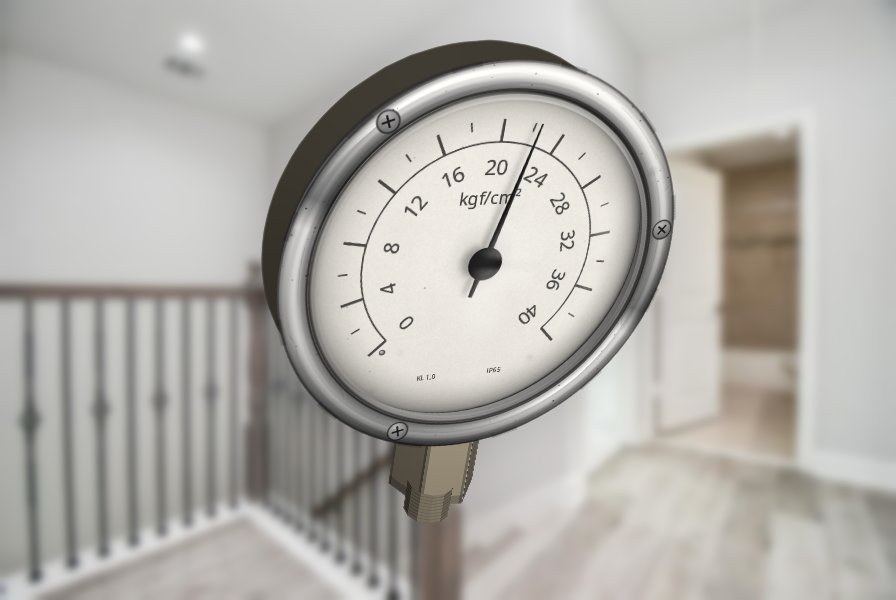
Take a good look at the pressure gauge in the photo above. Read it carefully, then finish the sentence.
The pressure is 22 kg/cm²
